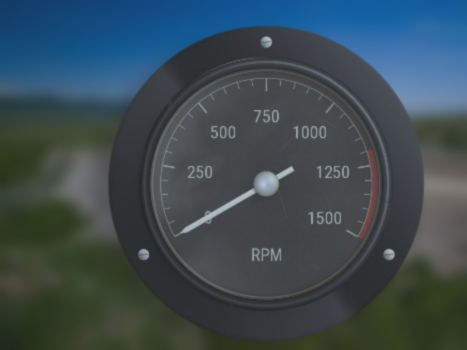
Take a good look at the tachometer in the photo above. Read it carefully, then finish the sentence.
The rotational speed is 0 rpm
